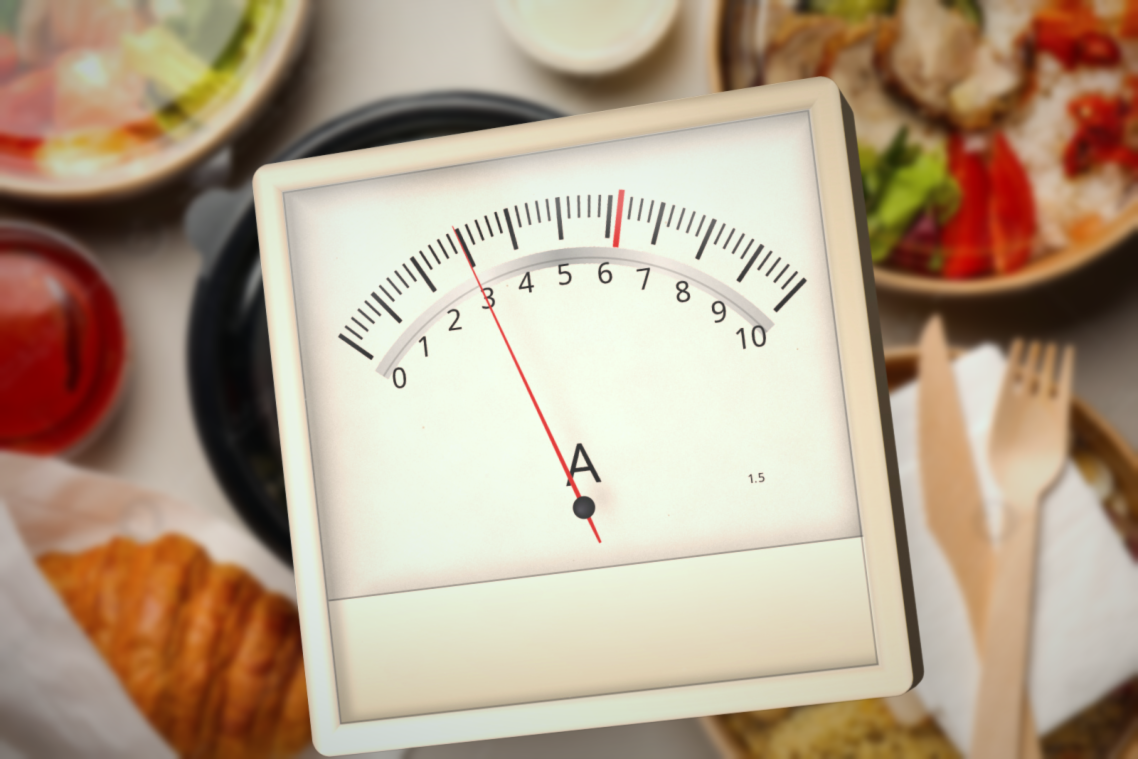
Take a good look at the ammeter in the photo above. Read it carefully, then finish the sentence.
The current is 3 A
